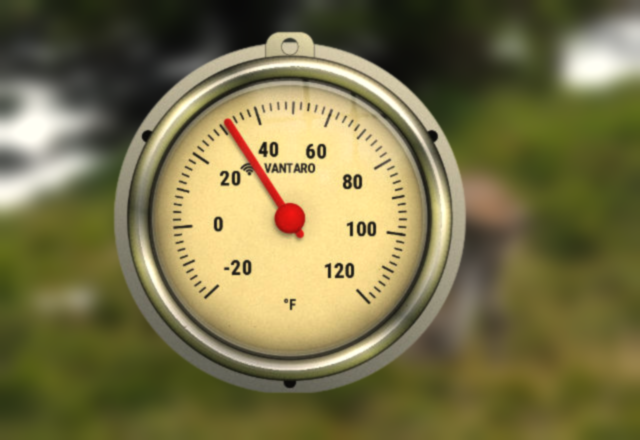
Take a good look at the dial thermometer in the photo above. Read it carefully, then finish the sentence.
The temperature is 32 °F
